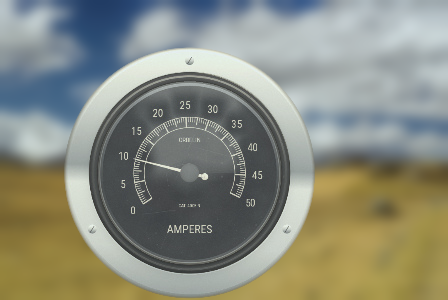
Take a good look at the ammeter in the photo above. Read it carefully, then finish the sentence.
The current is 10 A
